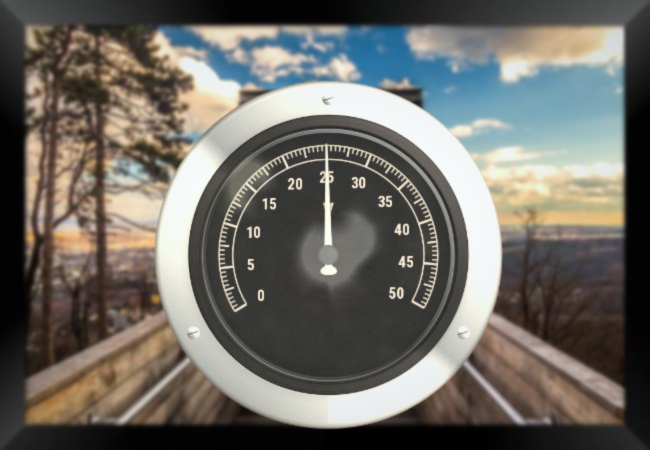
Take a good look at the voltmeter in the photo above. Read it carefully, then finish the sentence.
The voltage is 25 V
